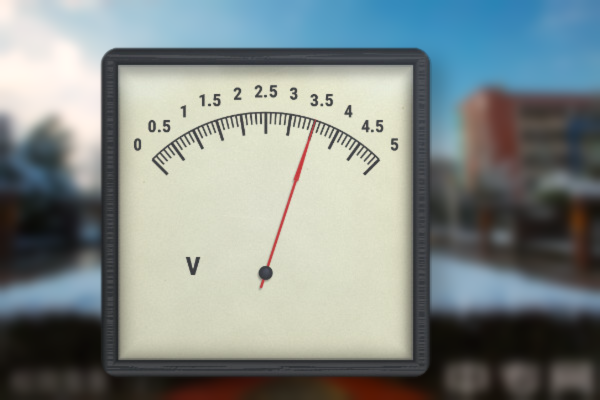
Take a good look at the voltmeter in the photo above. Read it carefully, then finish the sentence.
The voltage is 3.5 V
